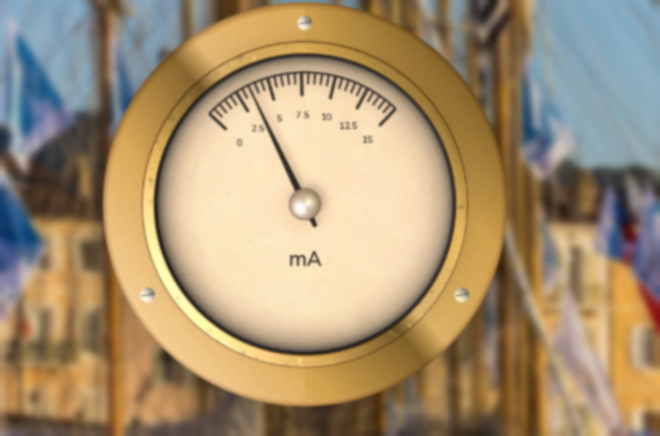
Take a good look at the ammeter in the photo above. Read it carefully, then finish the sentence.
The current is 3.5 mA
